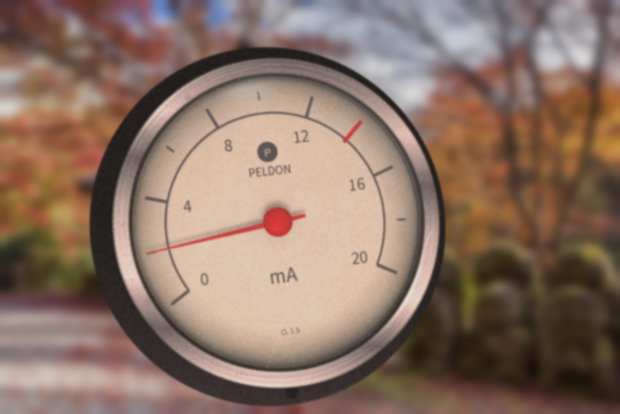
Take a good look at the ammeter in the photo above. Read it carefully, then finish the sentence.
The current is 2 mA
